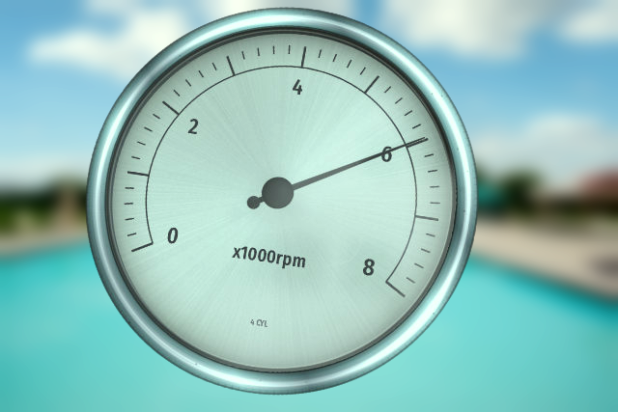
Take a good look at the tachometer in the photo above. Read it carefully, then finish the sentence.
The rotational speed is 6000 rpm
